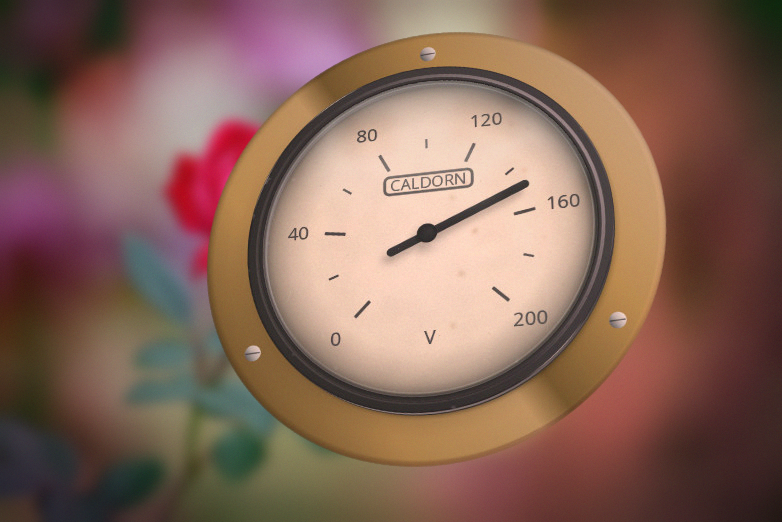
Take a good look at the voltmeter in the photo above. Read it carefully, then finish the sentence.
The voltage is 150 V
